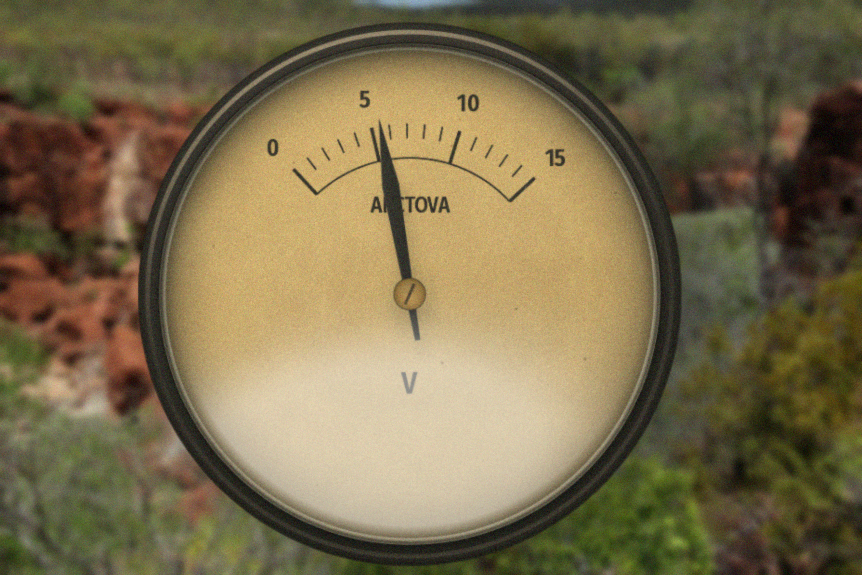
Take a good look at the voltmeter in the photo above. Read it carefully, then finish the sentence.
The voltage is 5.5 V
